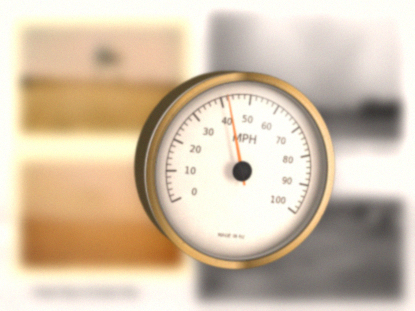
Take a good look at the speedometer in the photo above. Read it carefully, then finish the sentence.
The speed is 42 mph
